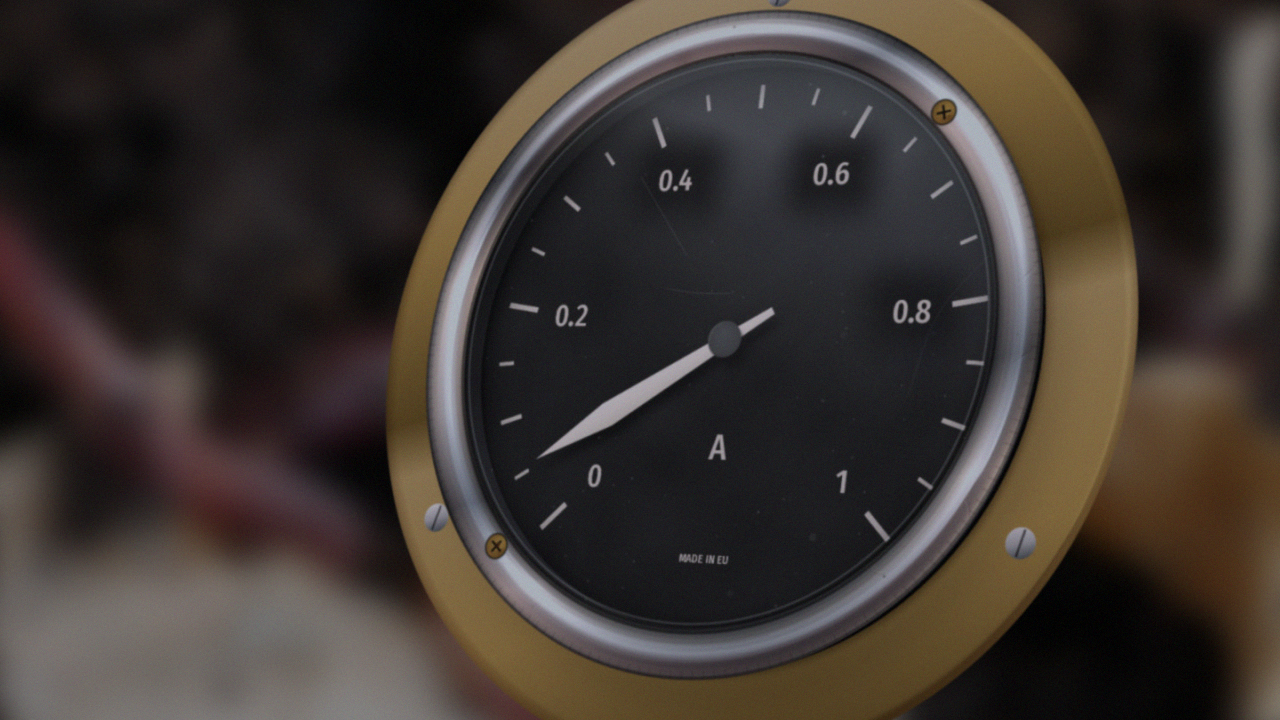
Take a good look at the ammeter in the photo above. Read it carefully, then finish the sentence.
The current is 0.05 A
